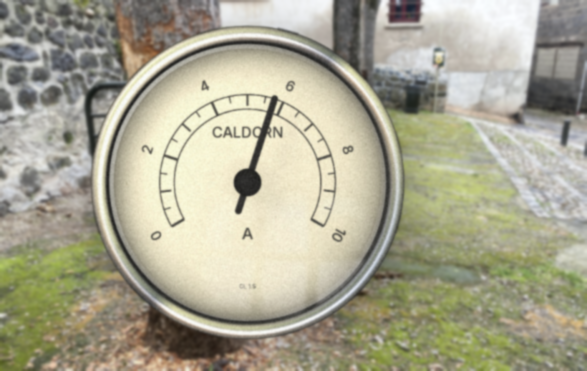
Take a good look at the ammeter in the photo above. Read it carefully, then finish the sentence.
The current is 5.75 A
